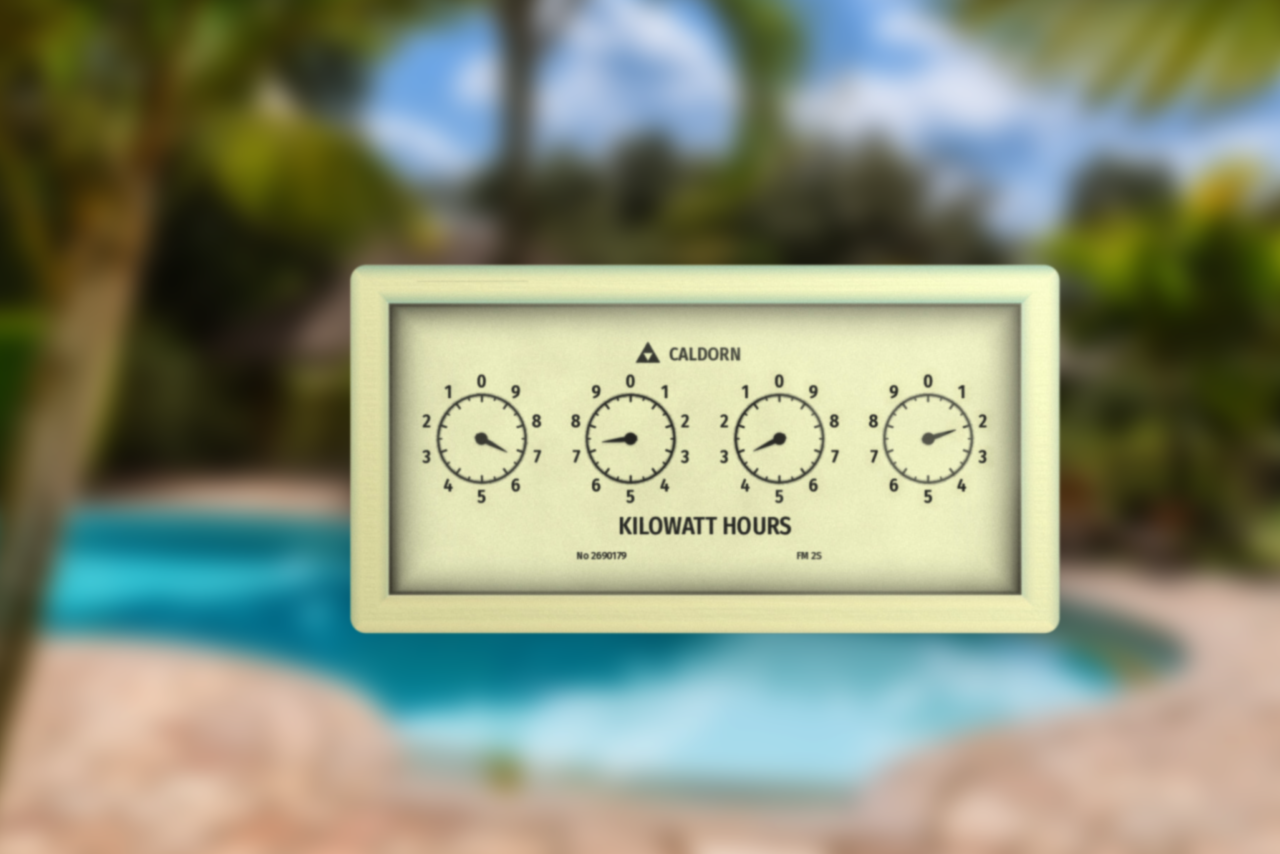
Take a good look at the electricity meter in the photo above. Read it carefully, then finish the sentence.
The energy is 6732 kWh
